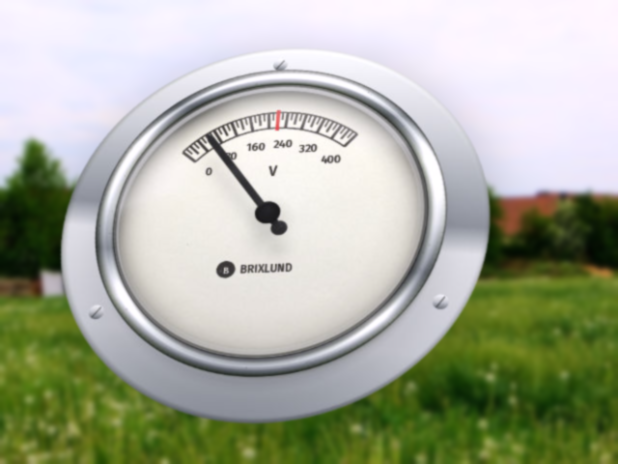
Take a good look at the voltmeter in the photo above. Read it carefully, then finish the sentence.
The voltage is 60 V
